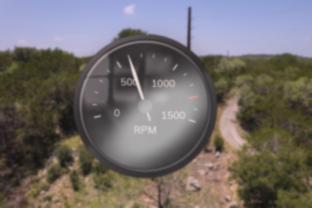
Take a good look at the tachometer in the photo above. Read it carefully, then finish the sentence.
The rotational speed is 600 rpm
